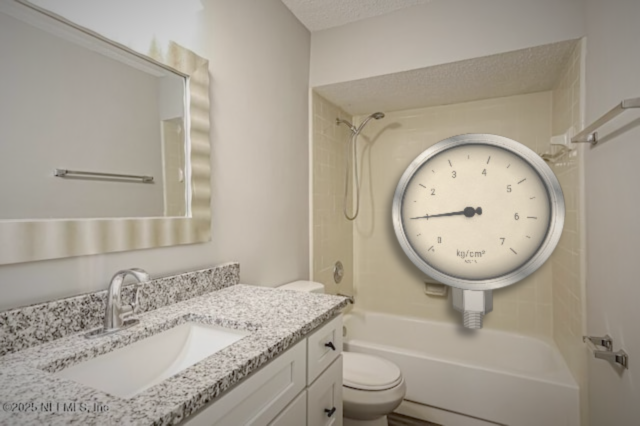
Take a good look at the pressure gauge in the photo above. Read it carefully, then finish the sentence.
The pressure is 1 kg/cm²
